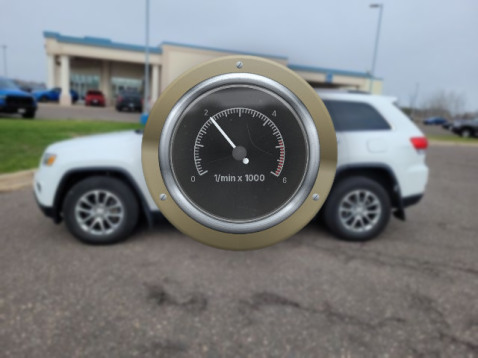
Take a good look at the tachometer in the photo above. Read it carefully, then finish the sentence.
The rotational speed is 2000 rpm
